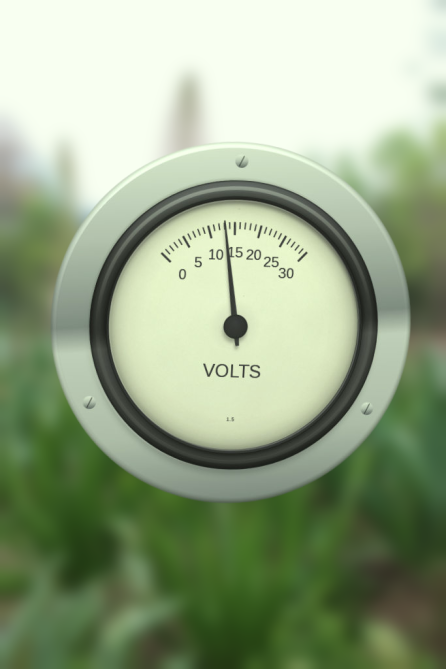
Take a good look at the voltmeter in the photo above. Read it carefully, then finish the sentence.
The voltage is 13 V
